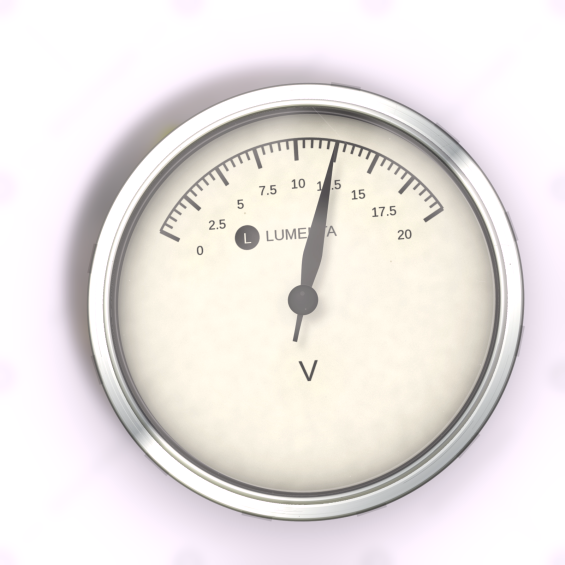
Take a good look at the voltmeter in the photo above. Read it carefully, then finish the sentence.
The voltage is 12.5 V
